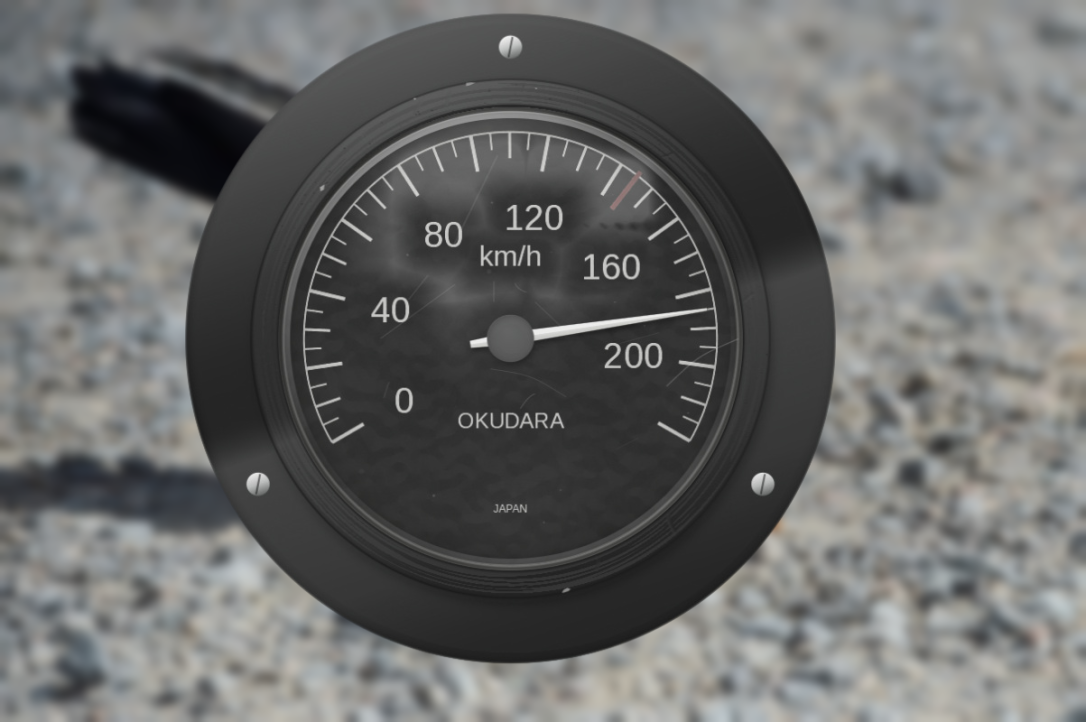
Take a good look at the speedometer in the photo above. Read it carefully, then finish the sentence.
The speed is 185 km/h
